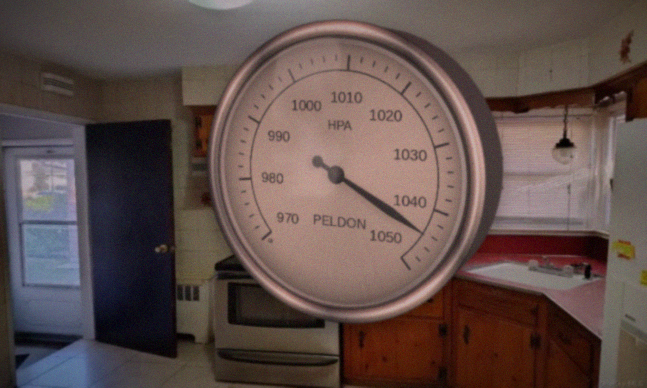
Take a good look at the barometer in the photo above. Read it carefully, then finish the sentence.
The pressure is 1044 hPa
